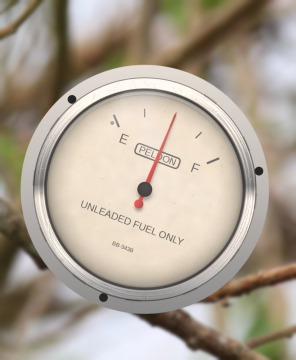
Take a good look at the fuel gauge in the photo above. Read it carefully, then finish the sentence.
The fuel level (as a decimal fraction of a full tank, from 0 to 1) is 0.5
